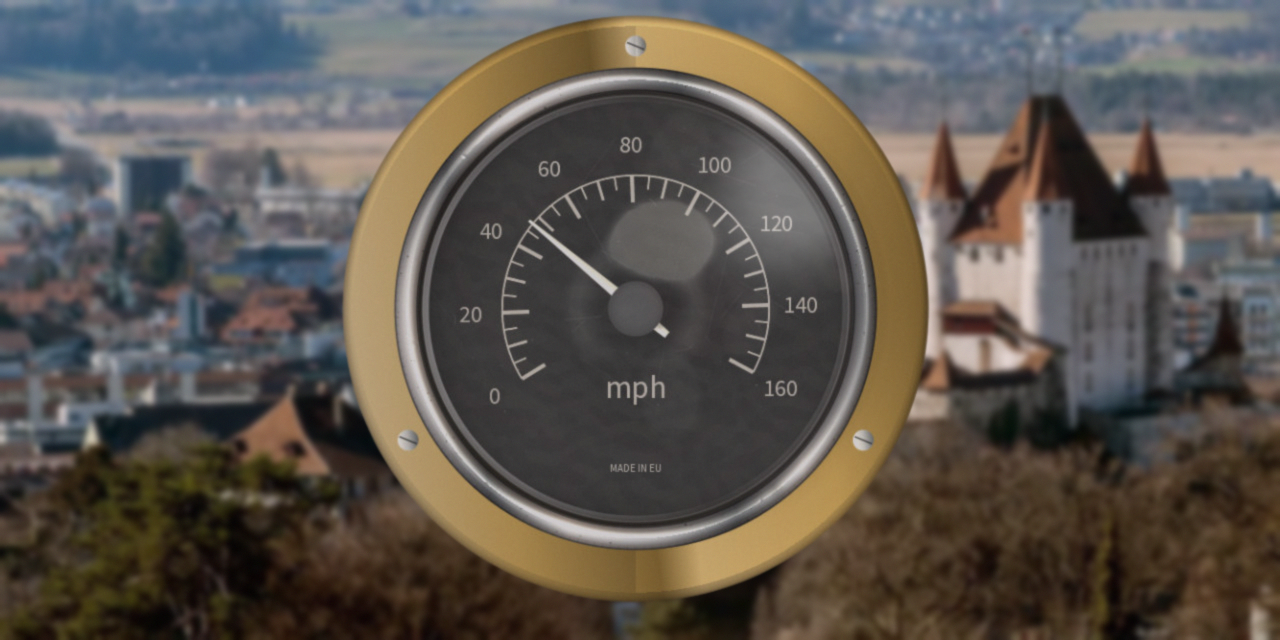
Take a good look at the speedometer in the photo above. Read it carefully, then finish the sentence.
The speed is 47.5 mph
